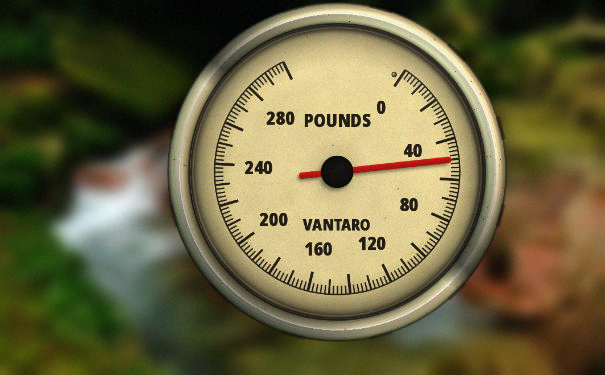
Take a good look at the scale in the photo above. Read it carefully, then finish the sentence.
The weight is 50 lb
